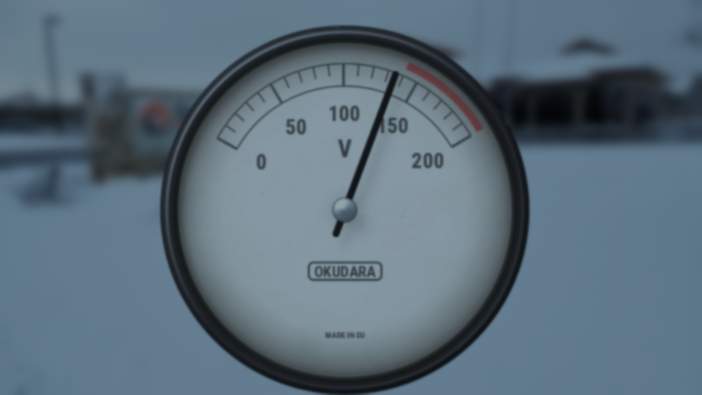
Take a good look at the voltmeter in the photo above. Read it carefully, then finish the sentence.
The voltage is 135 V
